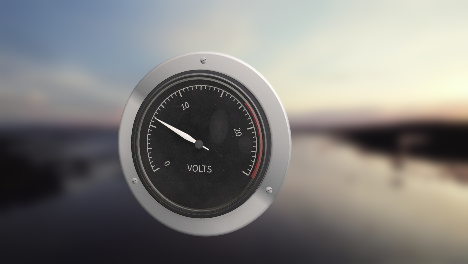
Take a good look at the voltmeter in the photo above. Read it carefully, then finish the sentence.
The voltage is 6 V
